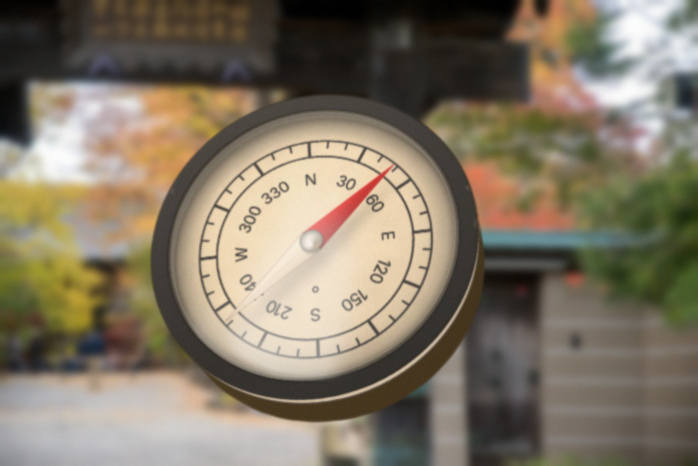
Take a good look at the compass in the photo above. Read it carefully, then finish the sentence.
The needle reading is 50 °
